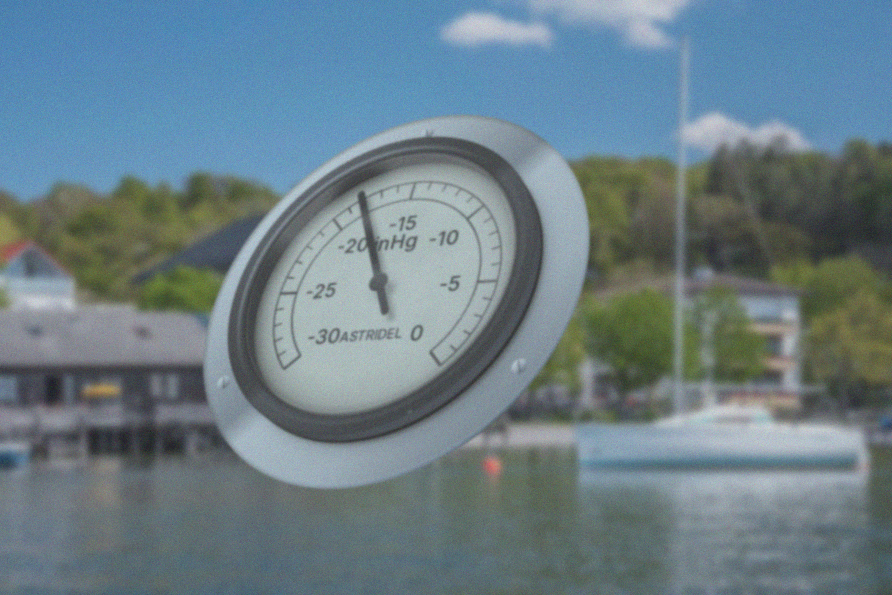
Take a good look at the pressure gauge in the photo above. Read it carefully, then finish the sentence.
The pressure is -18 inHg
